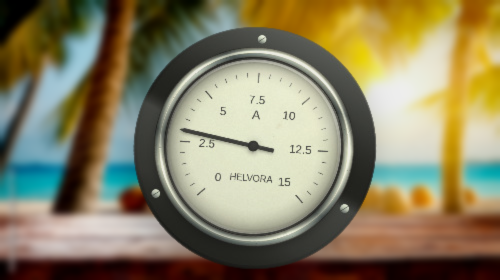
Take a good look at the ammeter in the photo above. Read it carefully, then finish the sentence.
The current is 3 A
